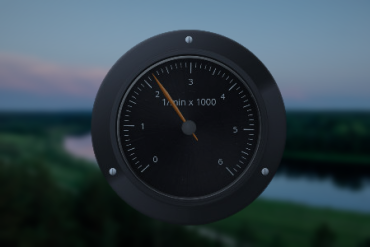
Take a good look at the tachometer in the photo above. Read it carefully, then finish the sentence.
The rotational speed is 2200 rpm
